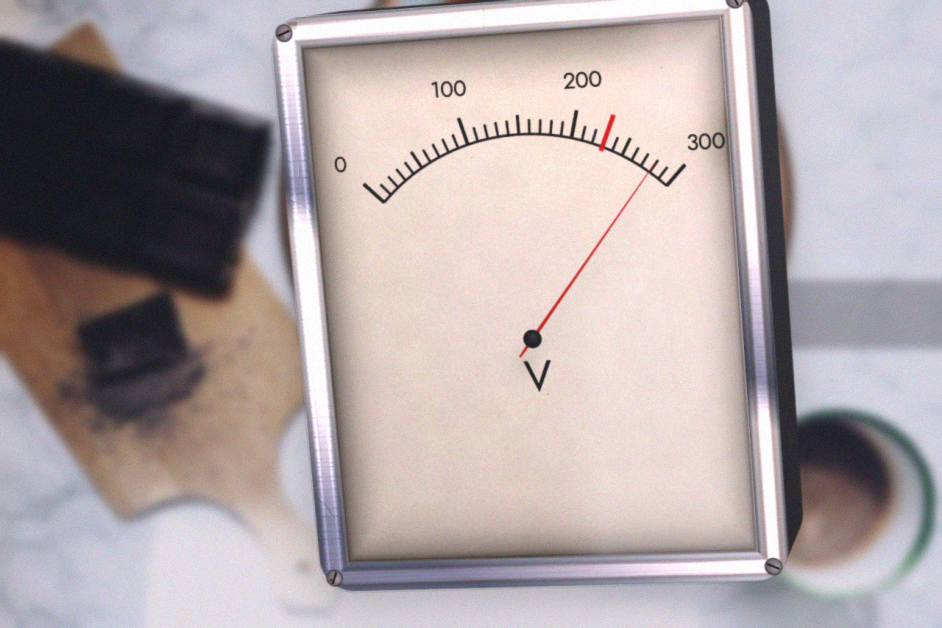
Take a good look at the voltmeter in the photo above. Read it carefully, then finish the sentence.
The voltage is 280 V
